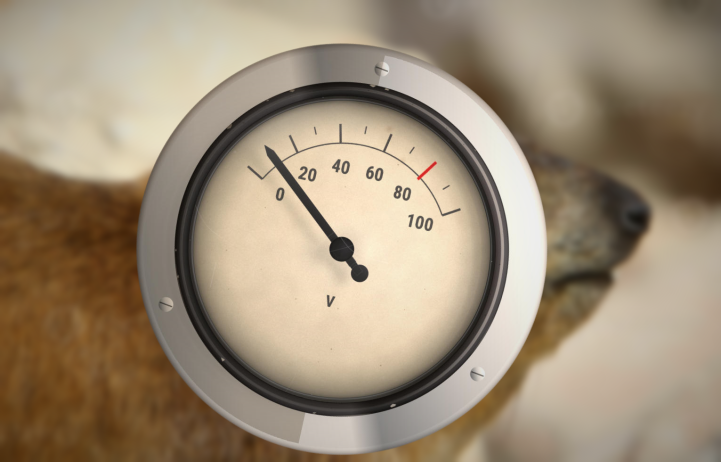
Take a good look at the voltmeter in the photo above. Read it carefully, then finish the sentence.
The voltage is 10 V
